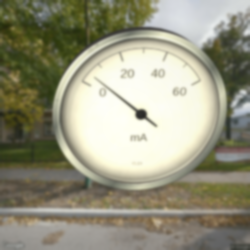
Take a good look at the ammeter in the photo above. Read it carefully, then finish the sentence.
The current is 5 mA
